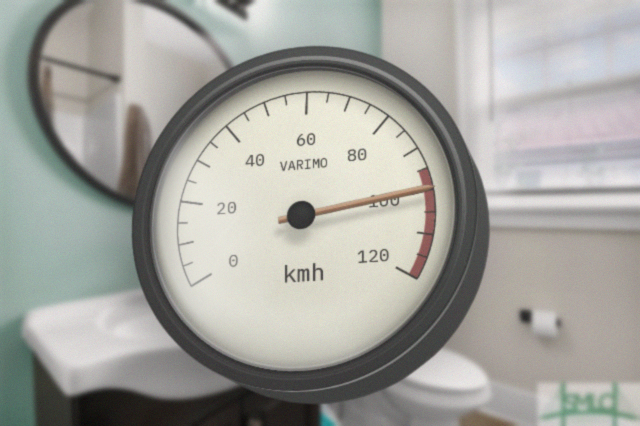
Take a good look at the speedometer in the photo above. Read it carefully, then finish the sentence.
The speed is 100 km/h
